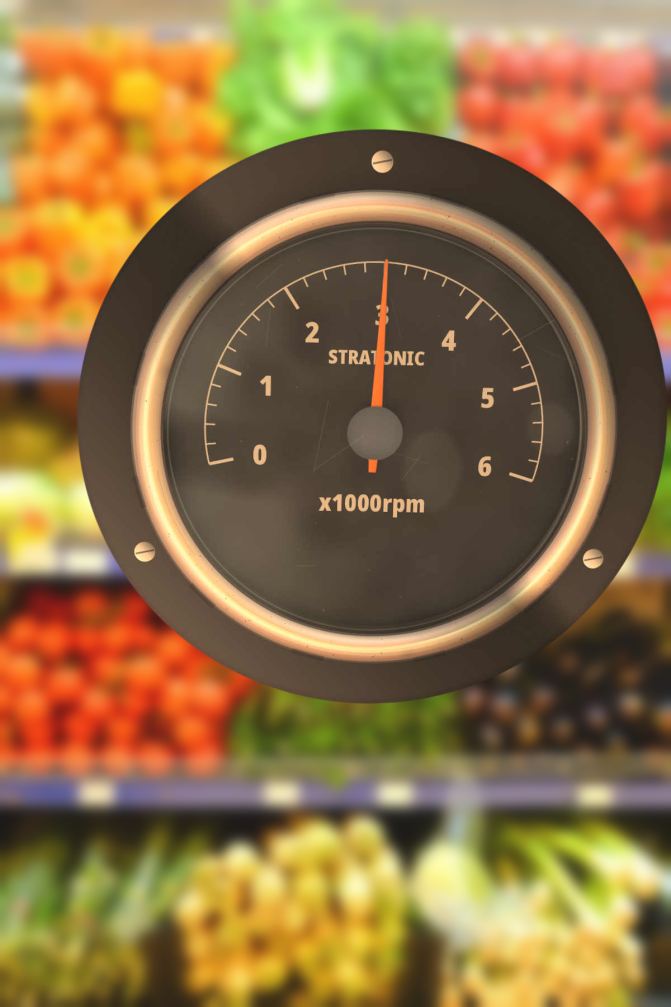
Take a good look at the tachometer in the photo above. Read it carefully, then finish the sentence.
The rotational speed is 3000 rpm
